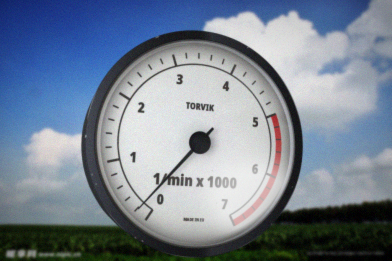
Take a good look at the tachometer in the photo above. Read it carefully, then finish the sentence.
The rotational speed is 200 rpm
